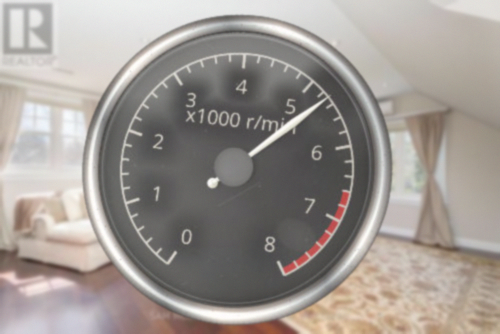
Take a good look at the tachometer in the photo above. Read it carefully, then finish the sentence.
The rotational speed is 5300 rpm
